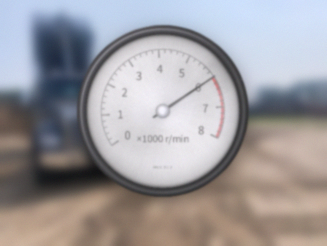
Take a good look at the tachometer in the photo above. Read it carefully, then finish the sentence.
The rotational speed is 6000 rpm
